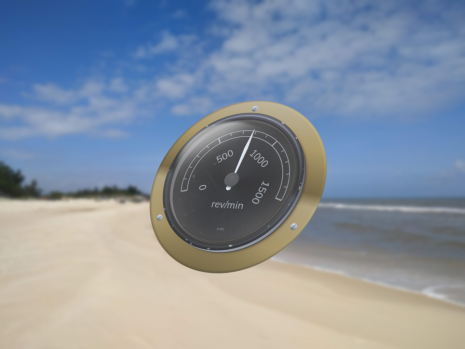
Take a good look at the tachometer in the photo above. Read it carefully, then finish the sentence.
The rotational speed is 800 rpm
